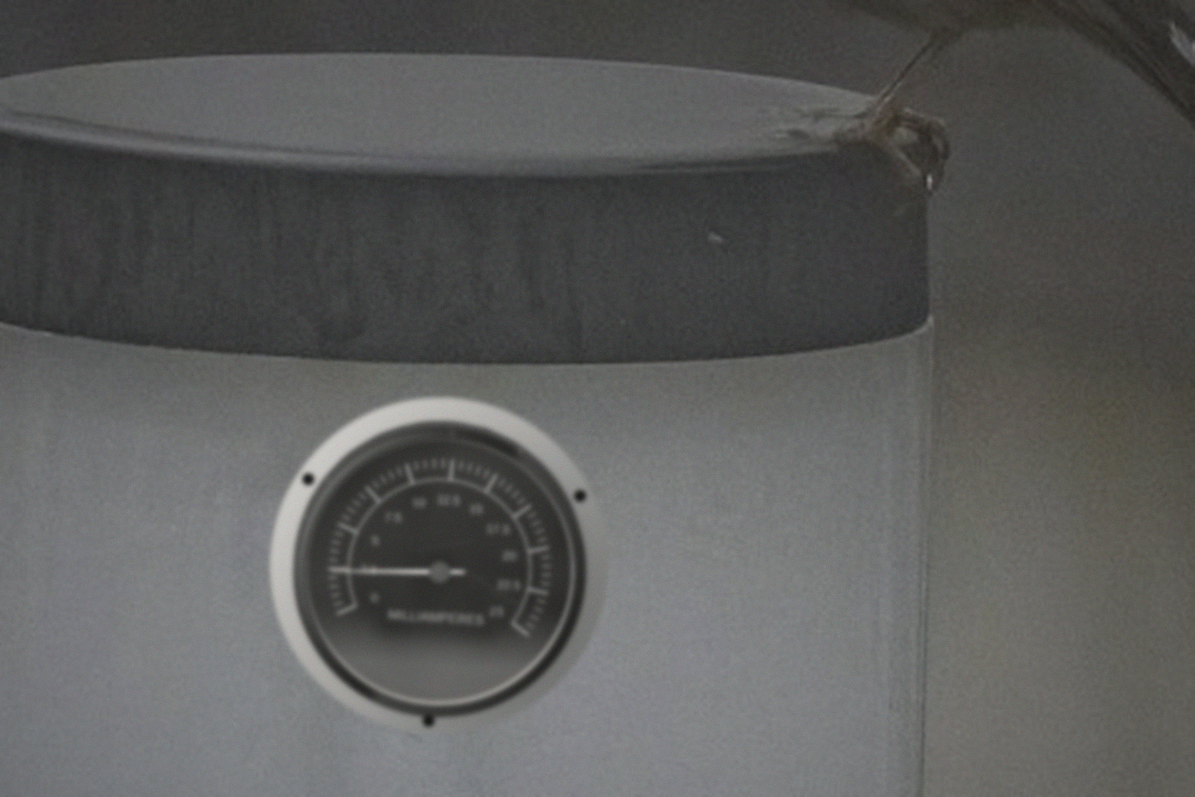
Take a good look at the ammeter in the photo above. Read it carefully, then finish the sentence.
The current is 2.5 mA
